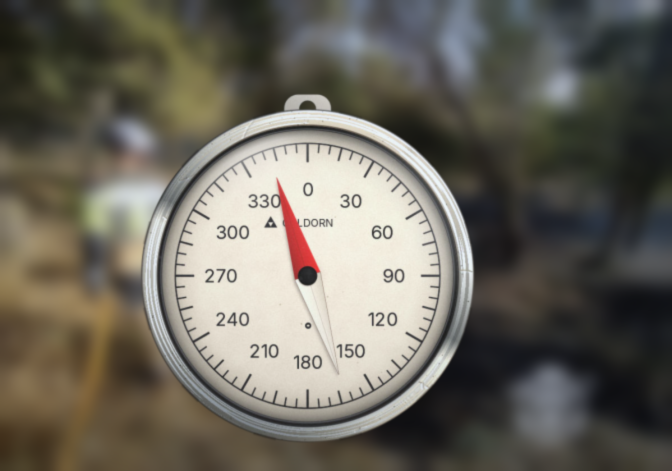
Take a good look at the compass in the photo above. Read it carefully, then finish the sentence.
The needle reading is 342.5 °
